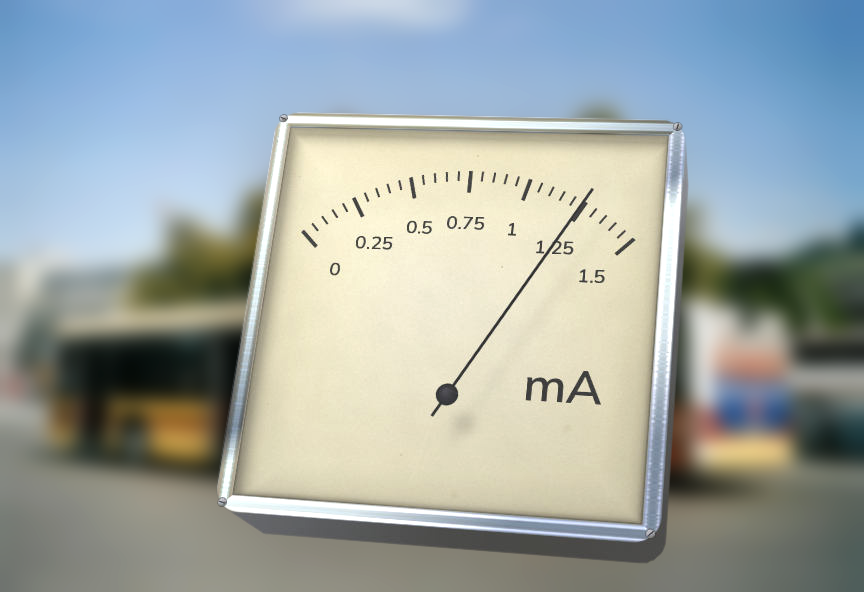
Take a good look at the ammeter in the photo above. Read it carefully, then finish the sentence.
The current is 1.25 mA
